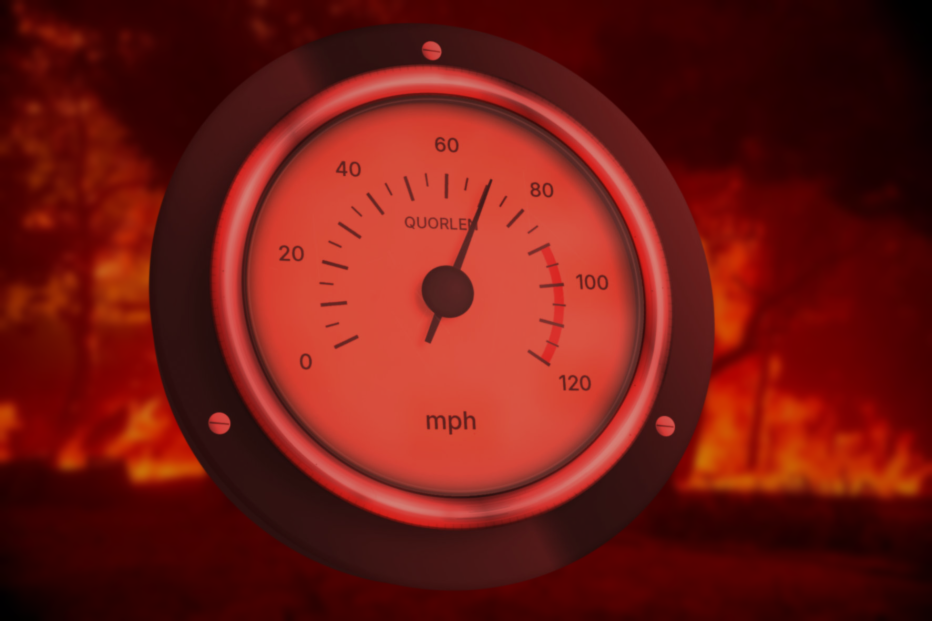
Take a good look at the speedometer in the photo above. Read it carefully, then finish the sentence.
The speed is 70 mph
